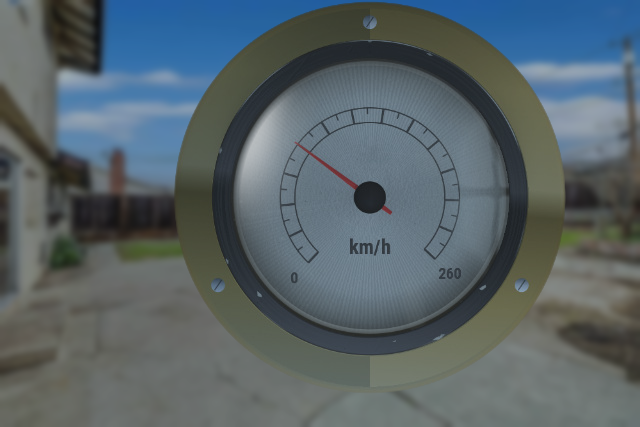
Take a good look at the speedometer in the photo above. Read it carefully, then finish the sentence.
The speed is 80 km/h
